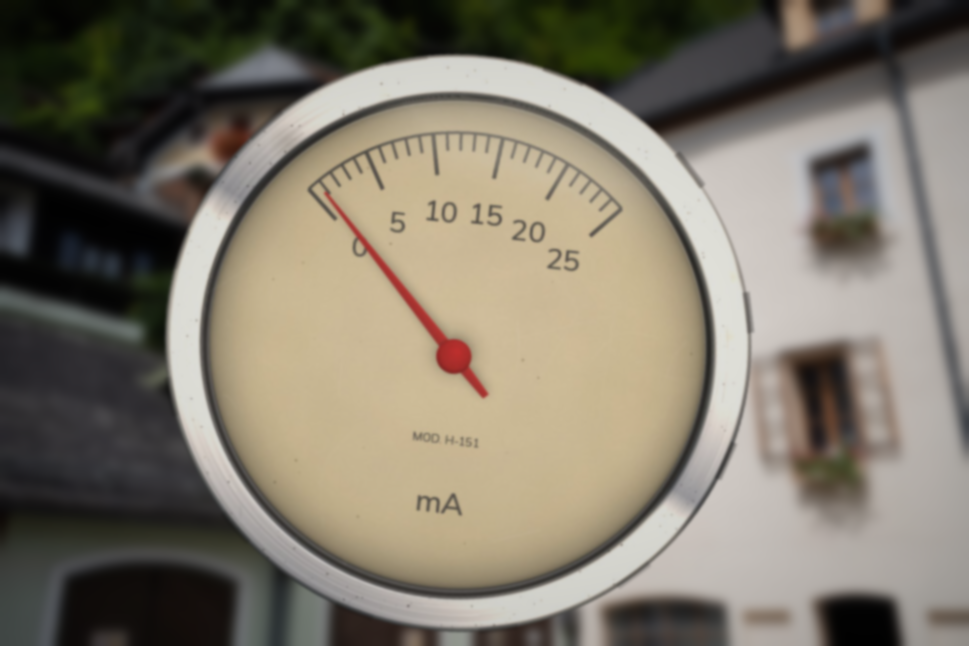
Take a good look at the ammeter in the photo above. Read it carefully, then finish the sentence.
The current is 1 mA
